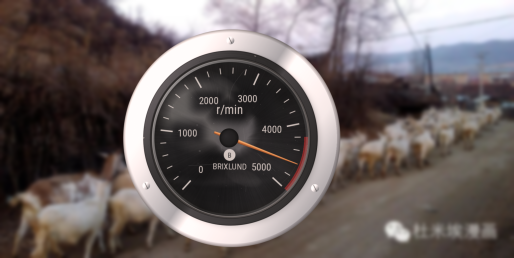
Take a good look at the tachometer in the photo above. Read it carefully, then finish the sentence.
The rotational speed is 4600 rpm
